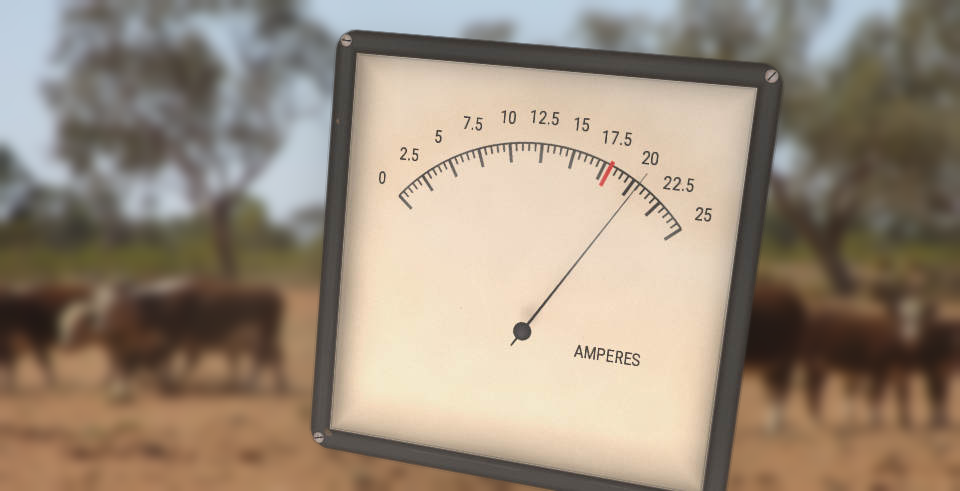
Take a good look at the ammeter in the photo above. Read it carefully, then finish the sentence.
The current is 20.5 A
